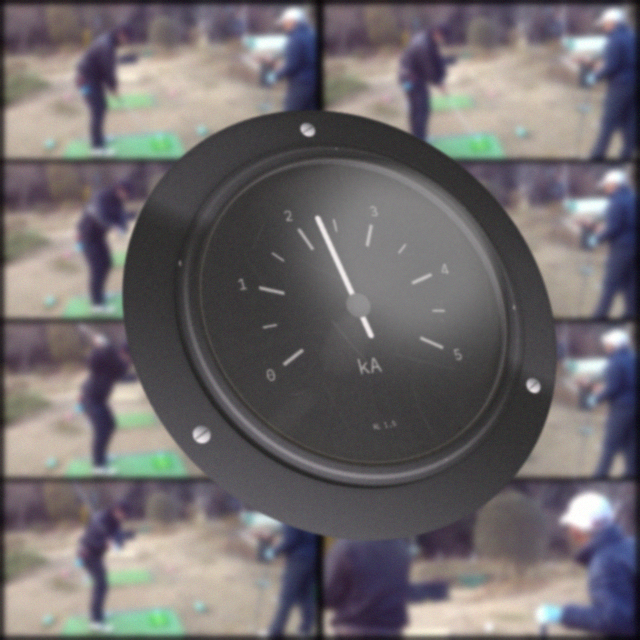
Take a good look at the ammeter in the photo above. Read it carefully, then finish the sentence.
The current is 2.25 kA
